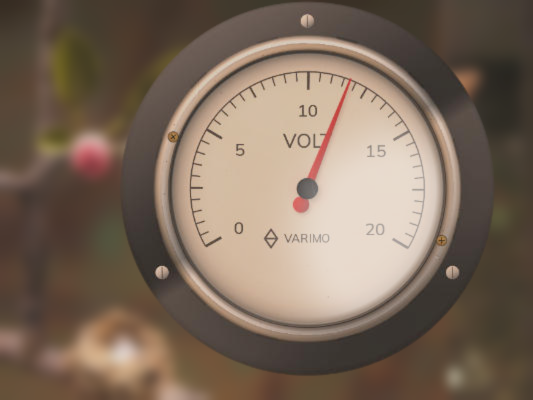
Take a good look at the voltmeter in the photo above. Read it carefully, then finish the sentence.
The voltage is 11.75 V
